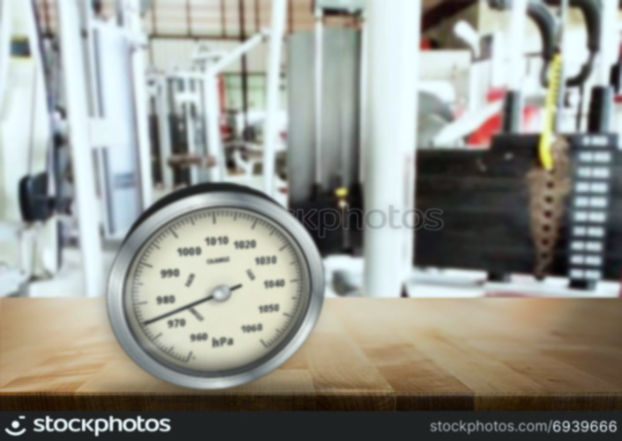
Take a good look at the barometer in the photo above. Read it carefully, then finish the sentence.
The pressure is 975 hPa
